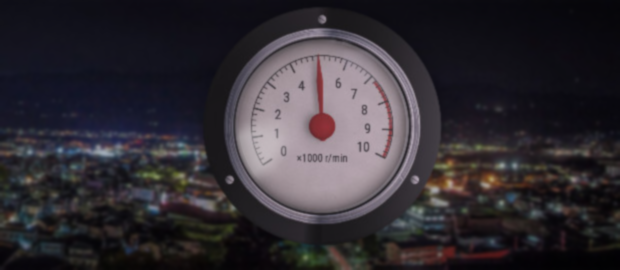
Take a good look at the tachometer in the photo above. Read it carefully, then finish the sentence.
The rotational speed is 5000 rpm
